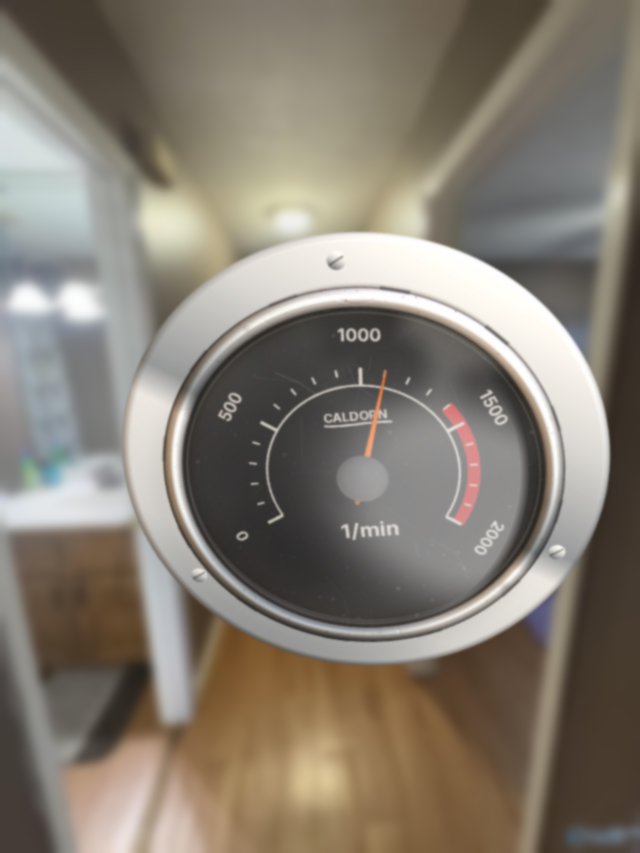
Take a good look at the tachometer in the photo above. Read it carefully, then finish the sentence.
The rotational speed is 1100 rpm
